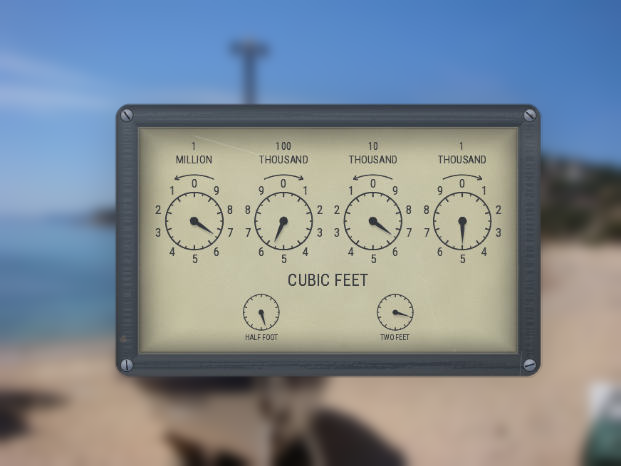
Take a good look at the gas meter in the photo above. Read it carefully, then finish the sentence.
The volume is 656500 ft³
